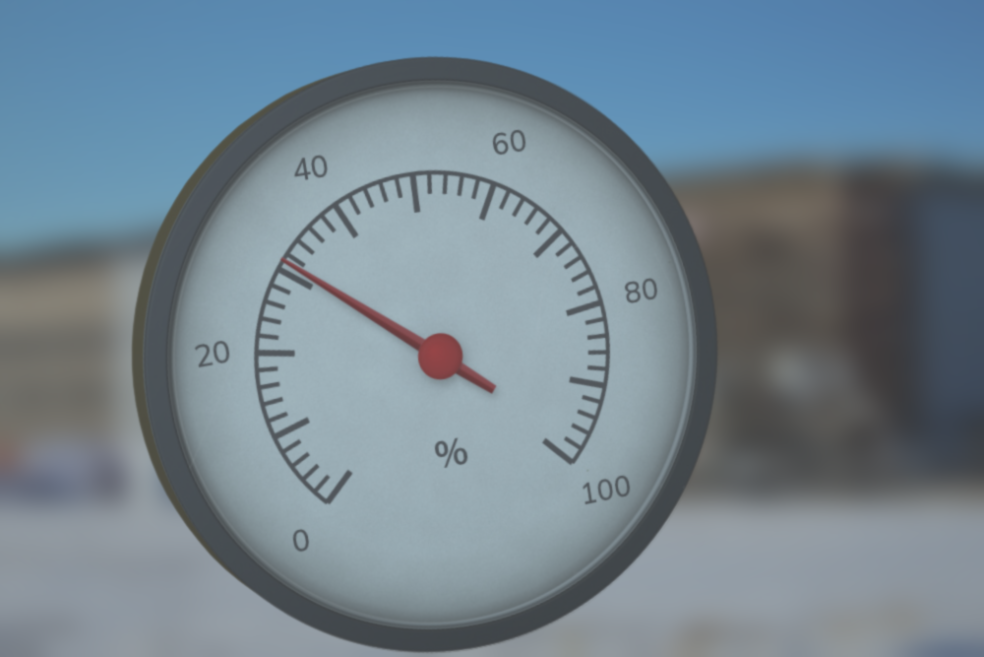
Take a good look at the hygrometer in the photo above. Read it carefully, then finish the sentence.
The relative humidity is 31 %
